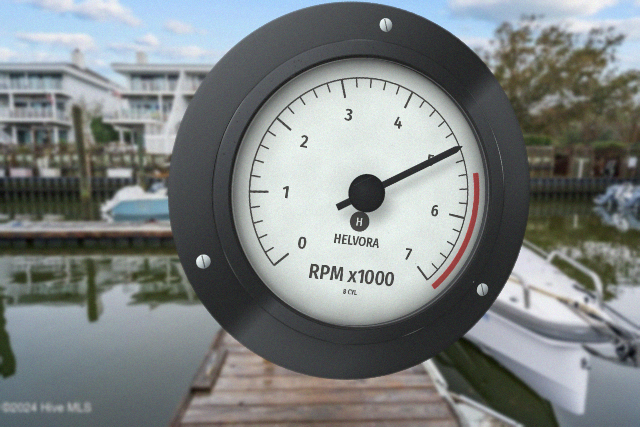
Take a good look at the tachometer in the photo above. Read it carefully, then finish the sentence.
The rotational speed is 5000 rpm
